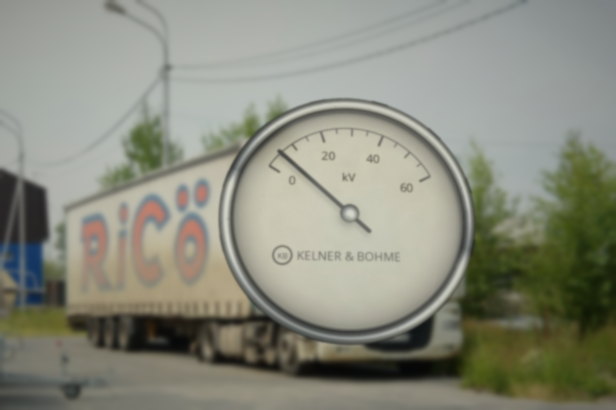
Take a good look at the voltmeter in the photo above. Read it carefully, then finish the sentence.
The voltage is 5 kV
